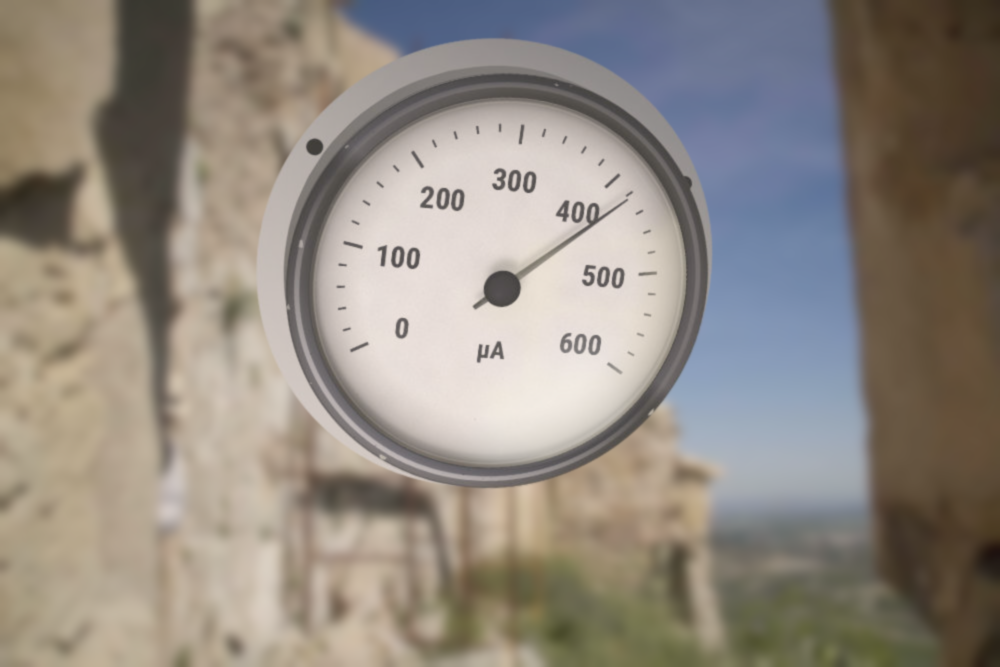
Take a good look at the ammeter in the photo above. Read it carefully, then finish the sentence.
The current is 420 µA
